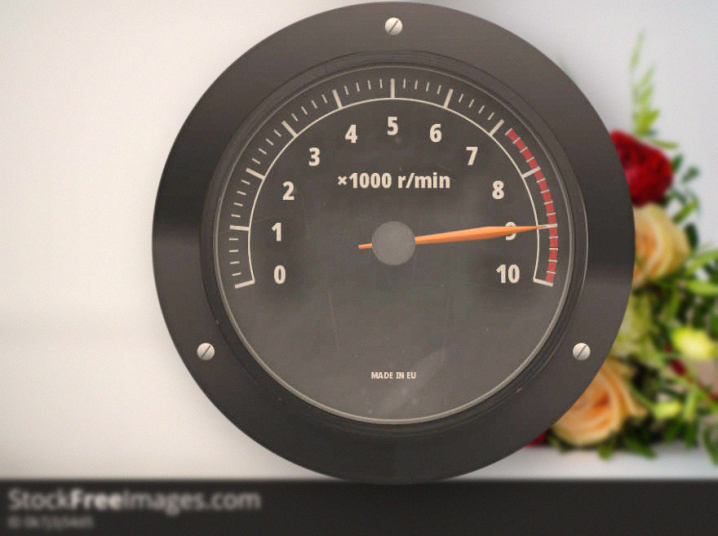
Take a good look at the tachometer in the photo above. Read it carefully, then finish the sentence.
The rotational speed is 9000 rpm
